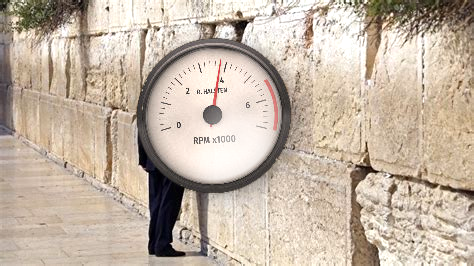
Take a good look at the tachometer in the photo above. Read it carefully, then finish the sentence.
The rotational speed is 3800 rpm
